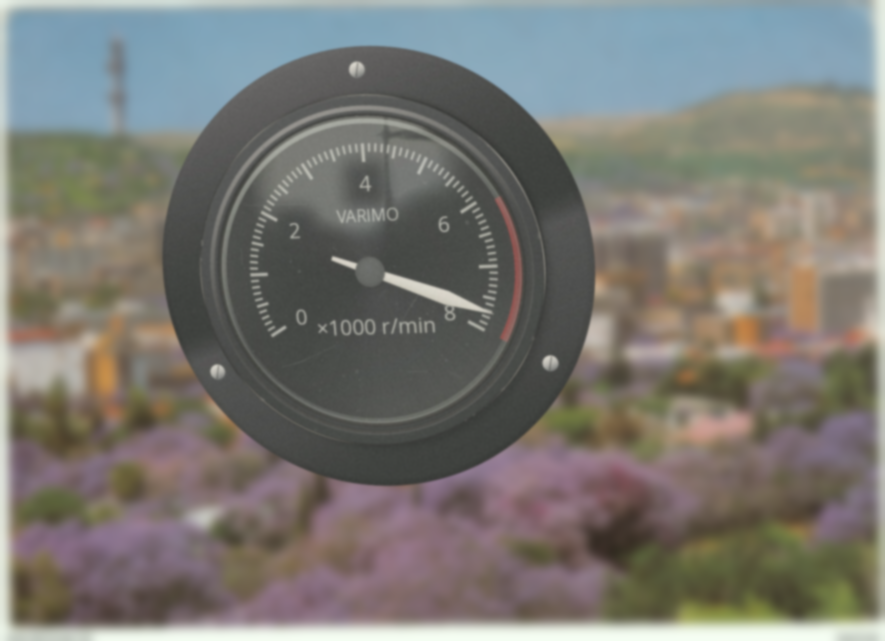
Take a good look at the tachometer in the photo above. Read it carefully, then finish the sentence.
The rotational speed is 7700 rpm
